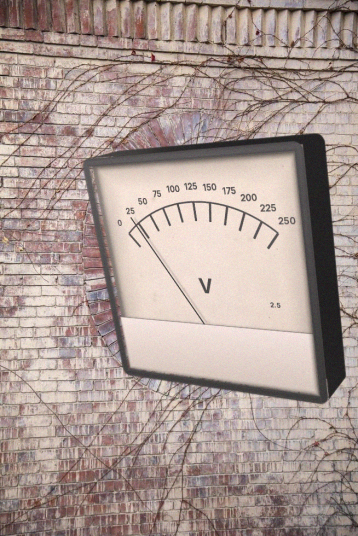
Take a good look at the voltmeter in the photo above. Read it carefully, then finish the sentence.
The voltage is 25 V
